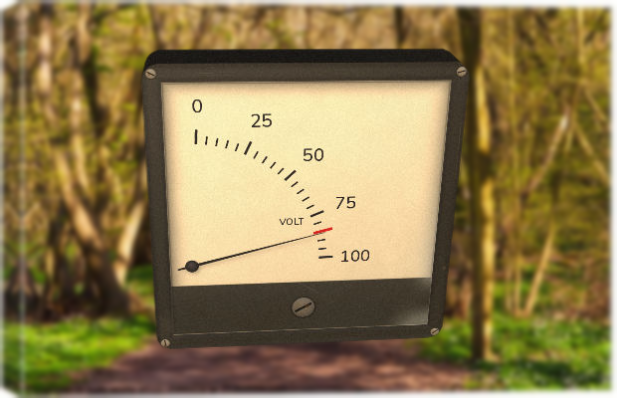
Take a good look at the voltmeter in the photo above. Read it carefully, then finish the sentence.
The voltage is 85 V
